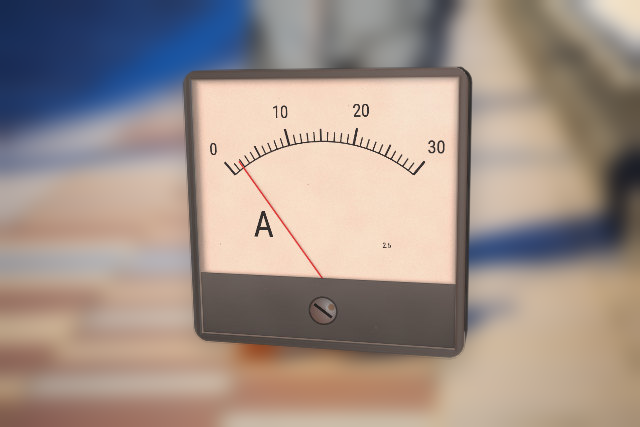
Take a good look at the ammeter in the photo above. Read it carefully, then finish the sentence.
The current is 2 A
